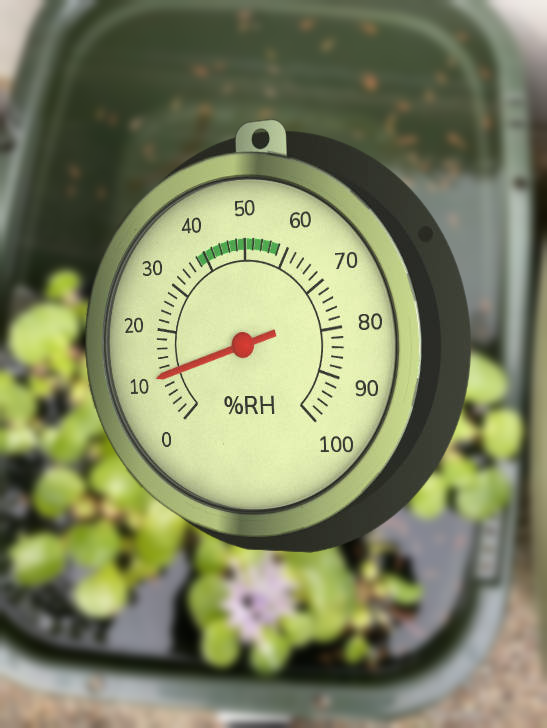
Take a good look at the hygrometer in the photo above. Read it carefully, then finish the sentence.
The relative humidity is 10 %
